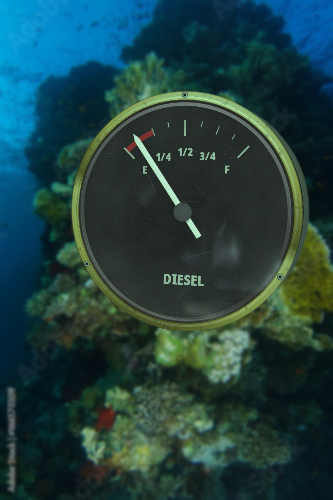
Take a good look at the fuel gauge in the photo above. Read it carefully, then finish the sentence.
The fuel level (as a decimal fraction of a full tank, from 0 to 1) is 0.125
